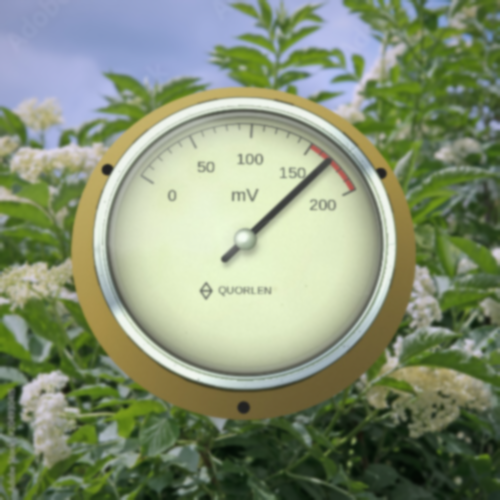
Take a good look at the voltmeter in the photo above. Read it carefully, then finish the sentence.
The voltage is 170 mV
